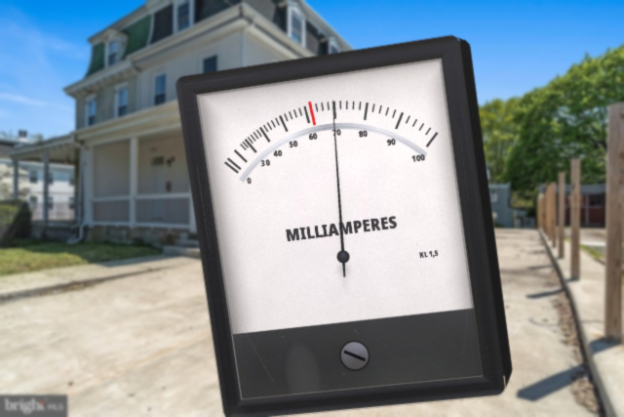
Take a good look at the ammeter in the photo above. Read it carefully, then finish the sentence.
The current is 70 mA
